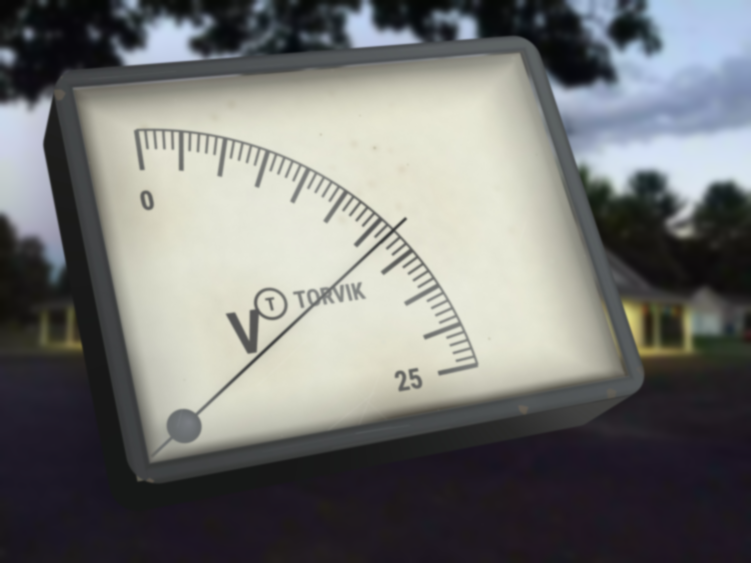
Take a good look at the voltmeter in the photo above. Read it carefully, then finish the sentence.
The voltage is 16 V
